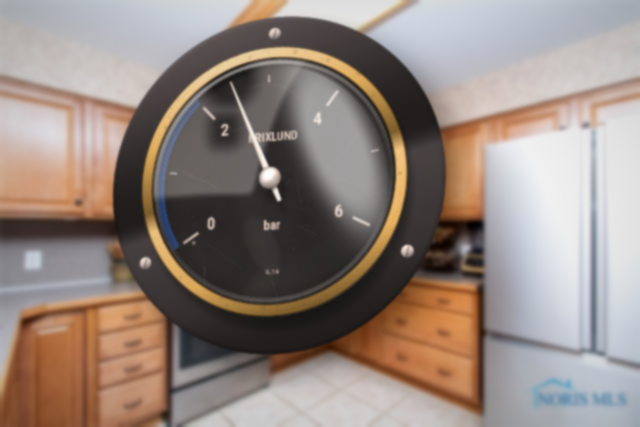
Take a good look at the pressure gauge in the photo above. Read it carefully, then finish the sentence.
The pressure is 2.5 bar
